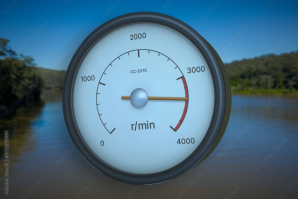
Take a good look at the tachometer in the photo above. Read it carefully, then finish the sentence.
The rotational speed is 3400 rpm
